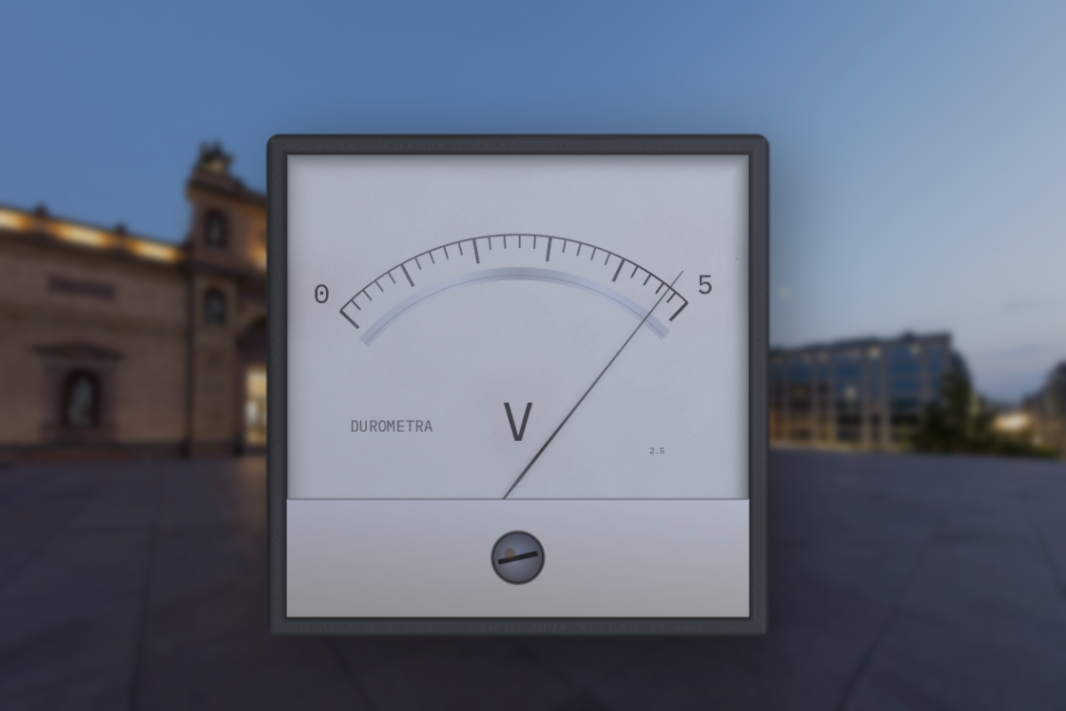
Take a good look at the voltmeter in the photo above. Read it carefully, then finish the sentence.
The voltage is 4.7 V
